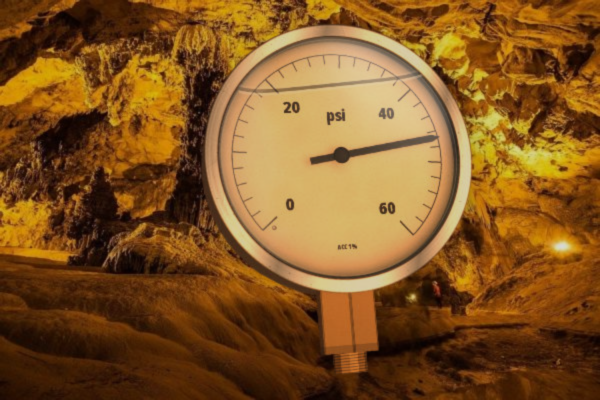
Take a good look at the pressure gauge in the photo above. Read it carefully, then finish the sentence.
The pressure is 47 psi
